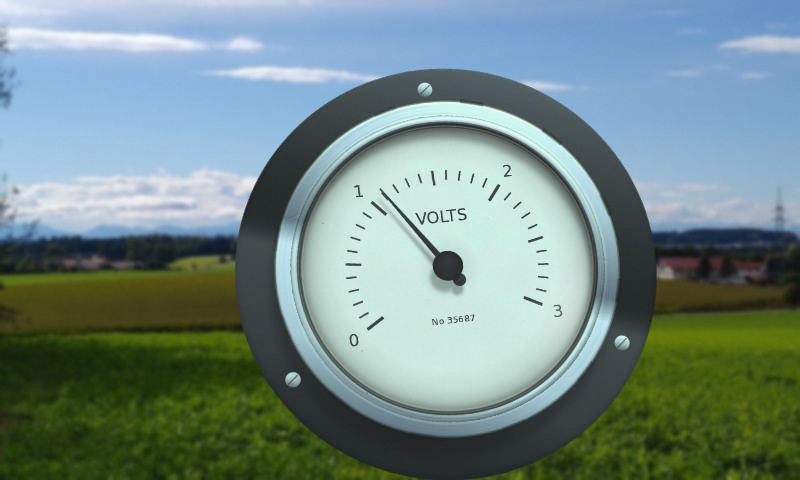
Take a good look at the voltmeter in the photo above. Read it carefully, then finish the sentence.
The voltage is 1.1 V
